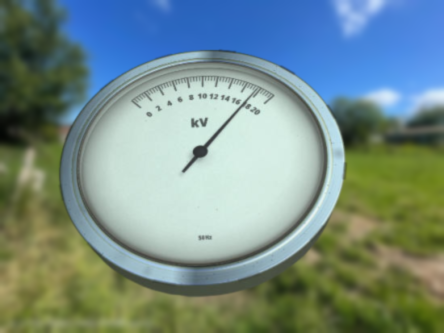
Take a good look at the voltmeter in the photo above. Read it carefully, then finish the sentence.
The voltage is 18 kV
